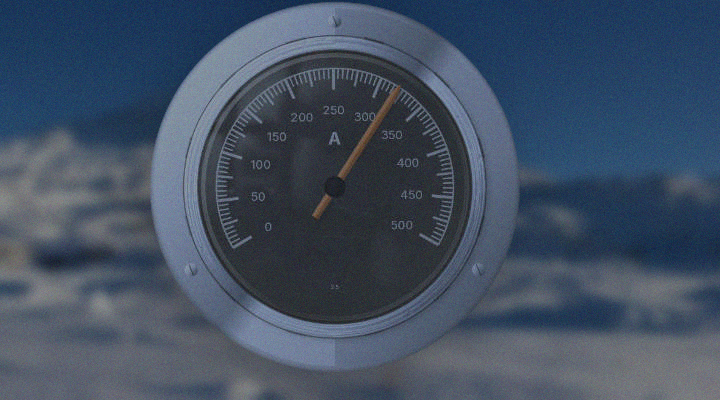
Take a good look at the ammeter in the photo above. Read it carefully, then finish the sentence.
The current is 320 A
